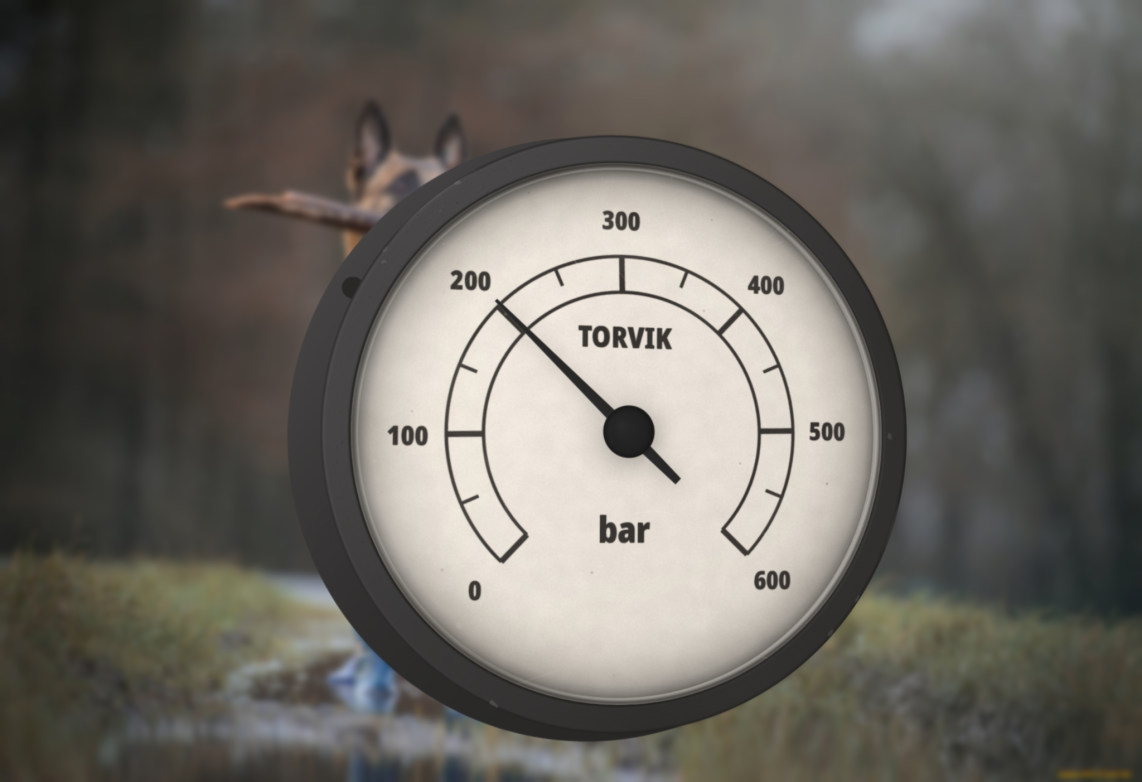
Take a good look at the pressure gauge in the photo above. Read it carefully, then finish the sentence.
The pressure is 200 bar
